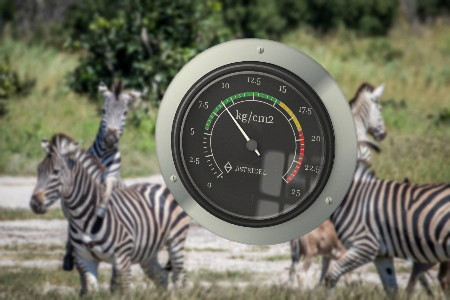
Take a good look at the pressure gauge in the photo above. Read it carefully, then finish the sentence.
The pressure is 9 kg/cm²
